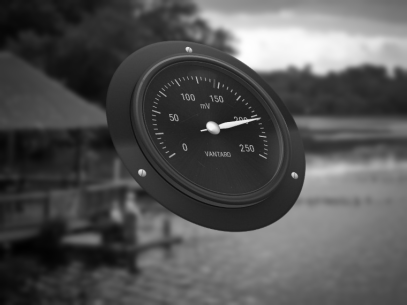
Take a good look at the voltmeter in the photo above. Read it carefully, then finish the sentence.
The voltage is 205 mV
